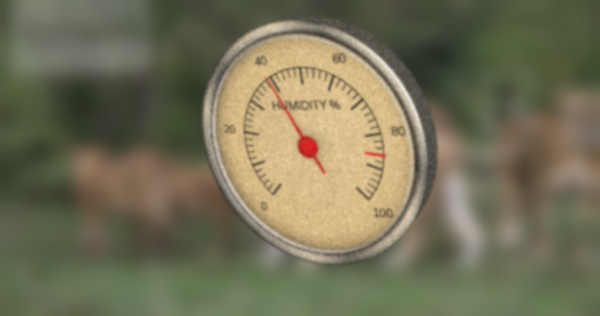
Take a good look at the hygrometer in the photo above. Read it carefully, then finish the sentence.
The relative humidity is 40 %
